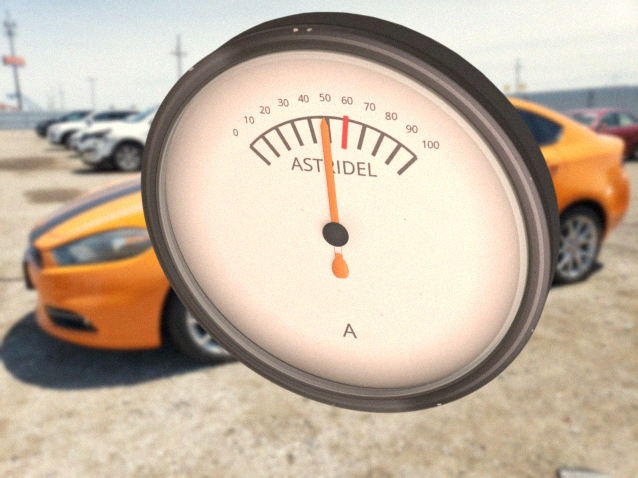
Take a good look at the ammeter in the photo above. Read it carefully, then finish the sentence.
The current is 50 A
